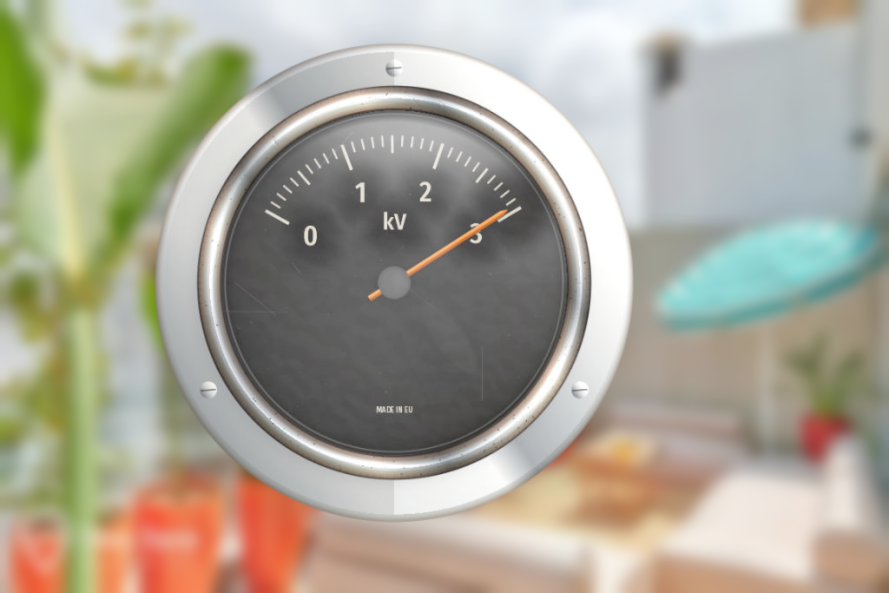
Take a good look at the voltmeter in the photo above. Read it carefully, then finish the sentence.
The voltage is 2.95 kV
